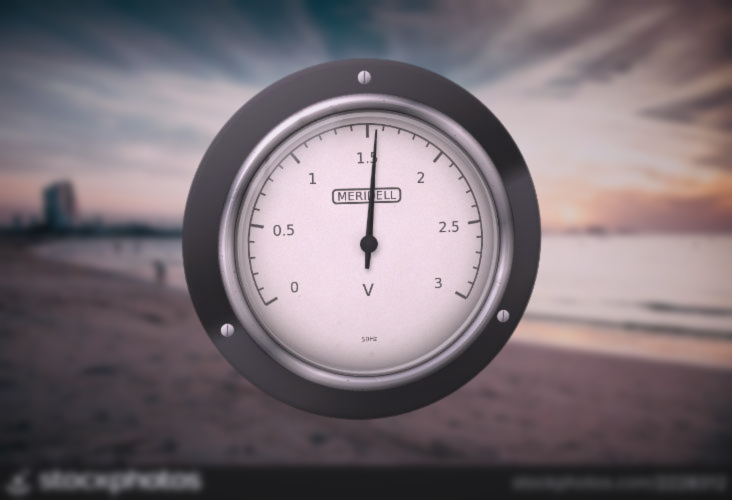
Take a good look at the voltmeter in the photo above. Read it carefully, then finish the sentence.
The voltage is 1.55 V
